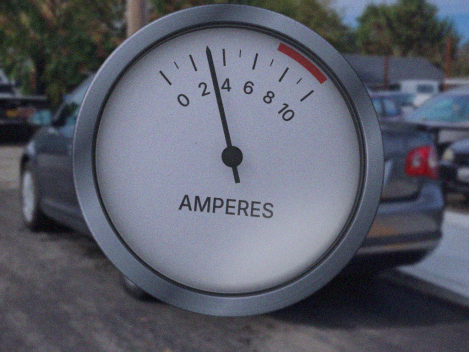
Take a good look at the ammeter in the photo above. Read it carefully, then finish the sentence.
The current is 3 A
